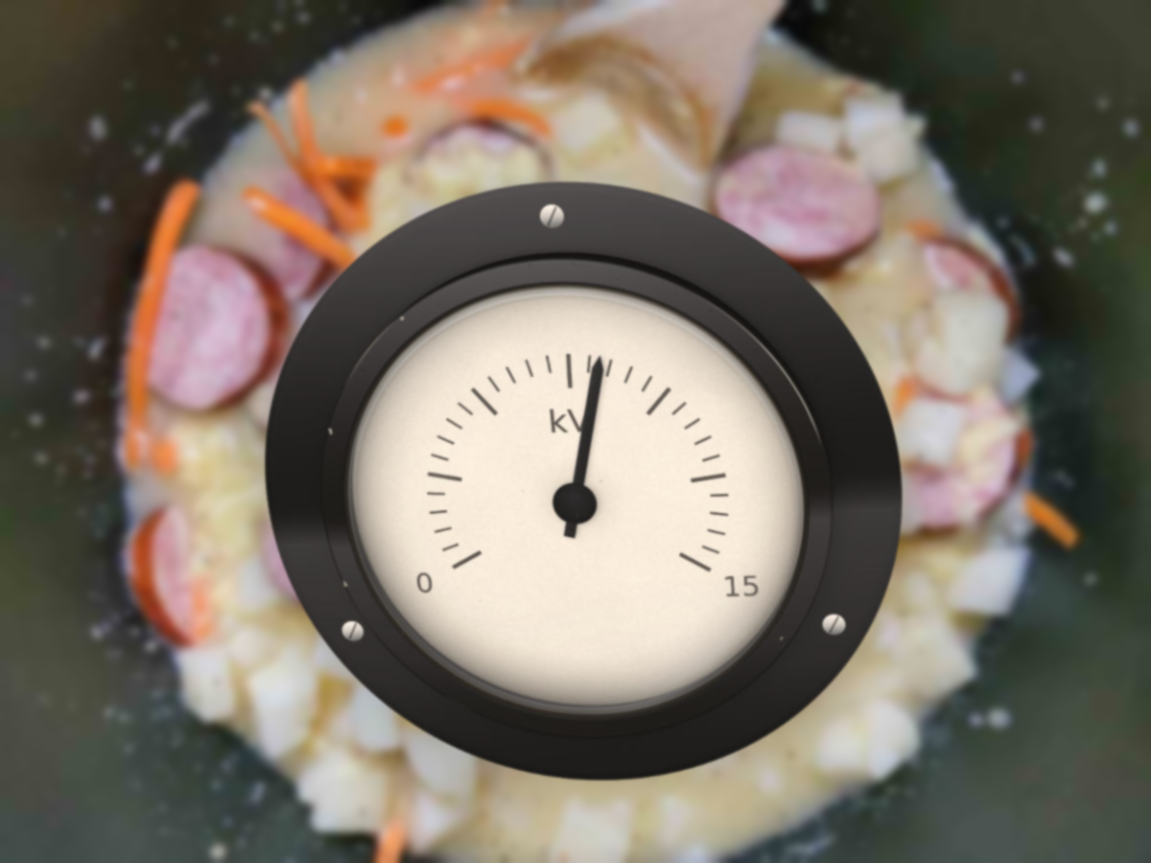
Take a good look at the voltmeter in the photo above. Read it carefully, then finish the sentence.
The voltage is 8.25 kV
